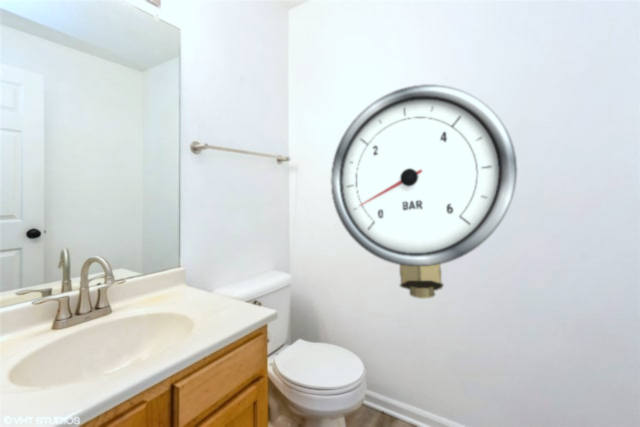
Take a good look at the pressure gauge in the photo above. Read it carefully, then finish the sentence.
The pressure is 0.5 bar
